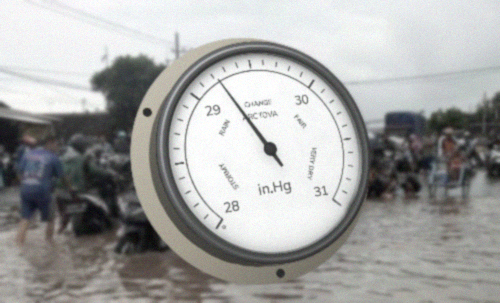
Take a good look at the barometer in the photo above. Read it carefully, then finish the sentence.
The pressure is 29.2 inHg
